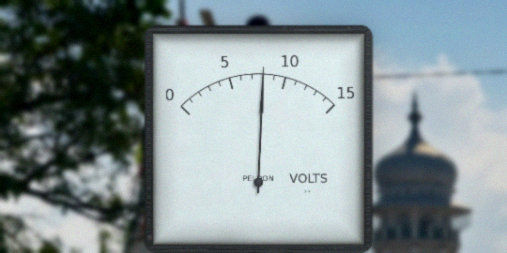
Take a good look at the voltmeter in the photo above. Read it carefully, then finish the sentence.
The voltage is 8 V
